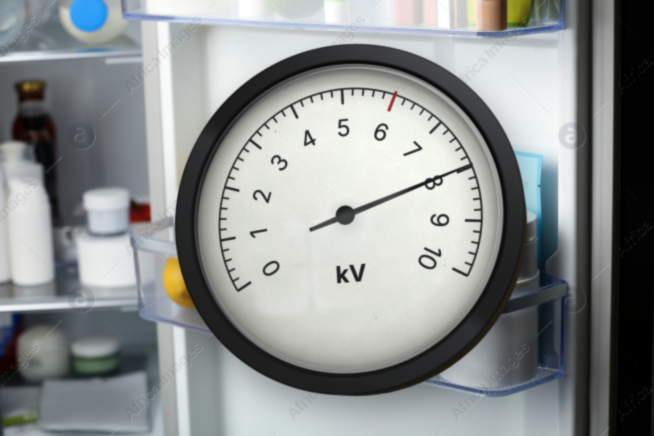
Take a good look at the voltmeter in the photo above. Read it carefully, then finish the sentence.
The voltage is 8 kV
